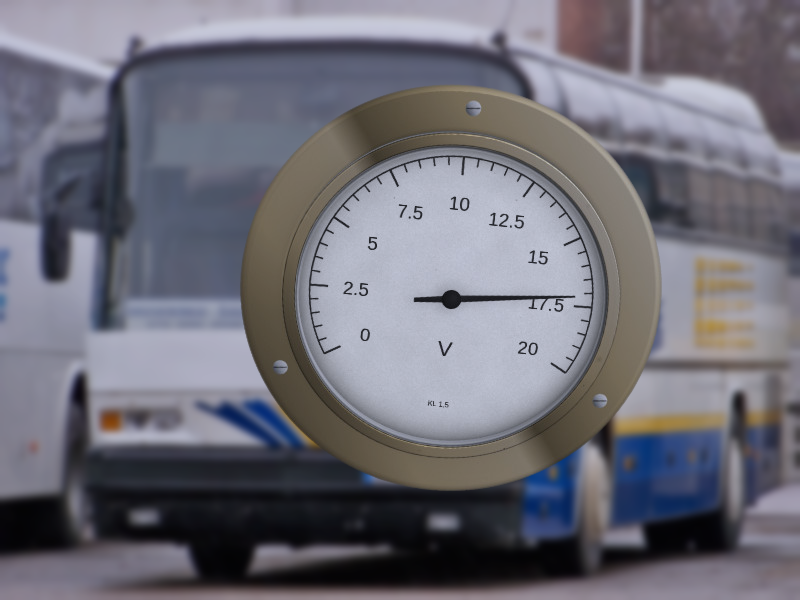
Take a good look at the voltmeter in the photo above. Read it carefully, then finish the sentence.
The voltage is 17 V
